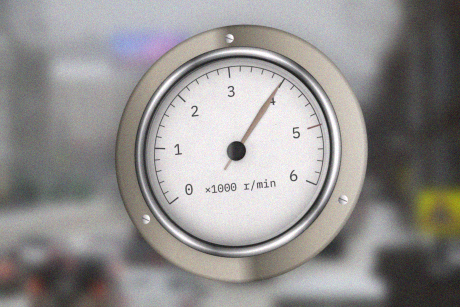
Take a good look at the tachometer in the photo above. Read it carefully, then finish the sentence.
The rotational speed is 4000 rpm
